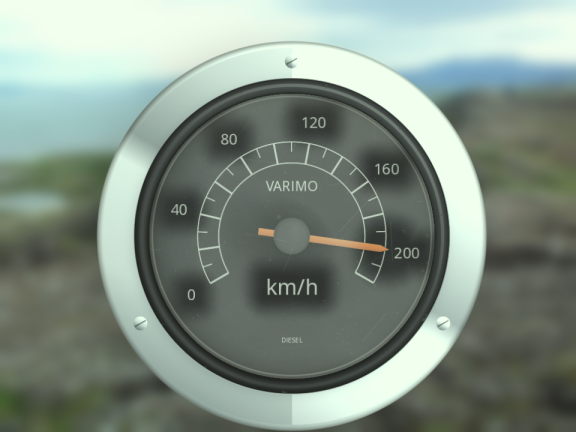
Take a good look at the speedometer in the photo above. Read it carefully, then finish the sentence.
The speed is 200 km/h
